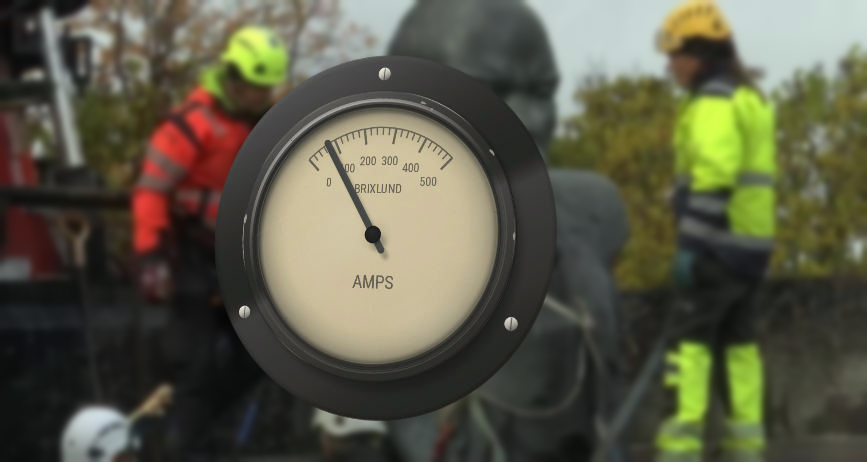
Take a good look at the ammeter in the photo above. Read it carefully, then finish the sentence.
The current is 80 A
